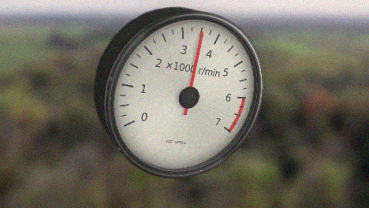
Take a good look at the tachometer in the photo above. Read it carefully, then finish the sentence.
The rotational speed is 3500 rpm
